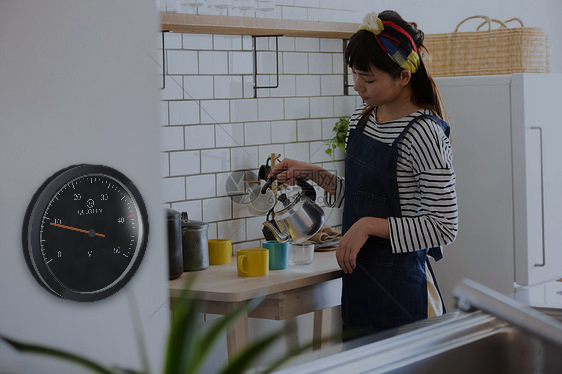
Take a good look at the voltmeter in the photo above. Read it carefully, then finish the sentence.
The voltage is 9 V
